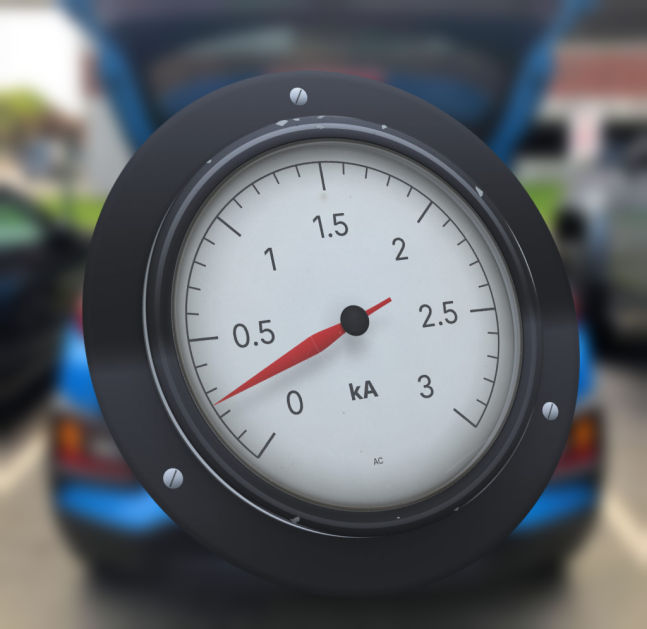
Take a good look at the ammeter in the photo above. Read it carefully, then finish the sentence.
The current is 0.25 kA
